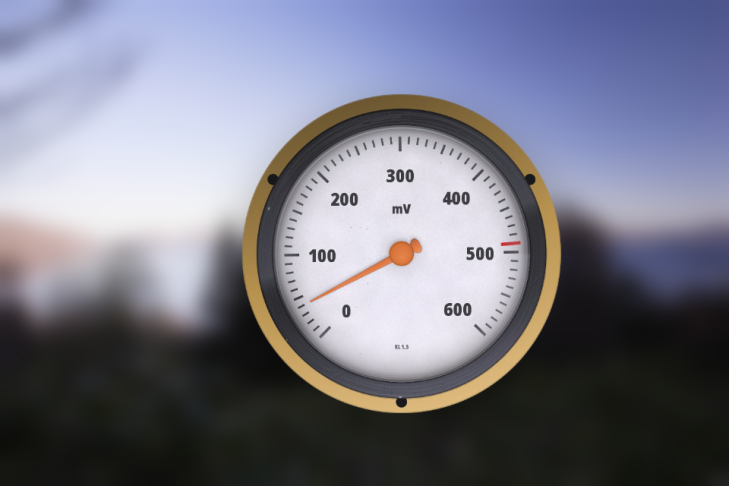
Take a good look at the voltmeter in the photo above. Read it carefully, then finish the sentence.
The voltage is 40 mV
